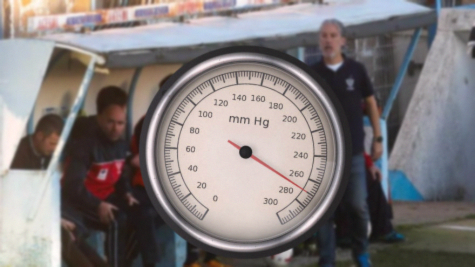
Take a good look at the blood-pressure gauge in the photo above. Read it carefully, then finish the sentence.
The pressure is 270 mmHg
